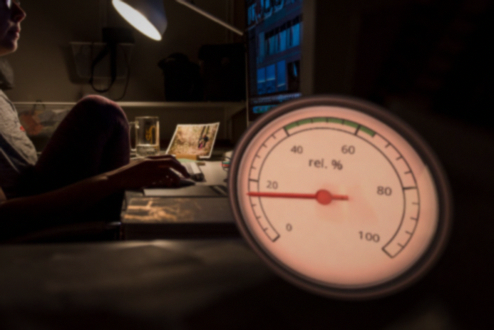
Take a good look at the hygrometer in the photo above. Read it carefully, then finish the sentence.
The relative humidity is 16 %
